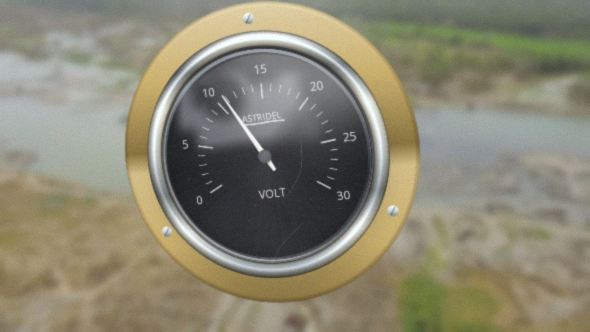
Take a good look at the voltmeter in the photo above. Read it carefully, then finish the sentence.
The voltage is 11 V
